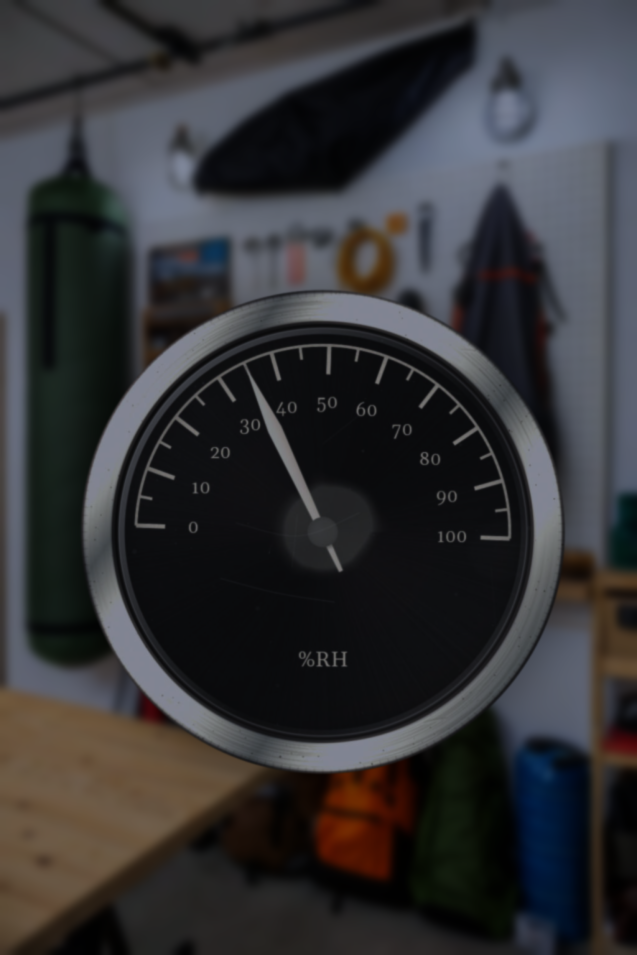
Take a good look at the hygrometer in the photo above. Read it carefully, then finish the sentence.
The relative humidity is 35 %
